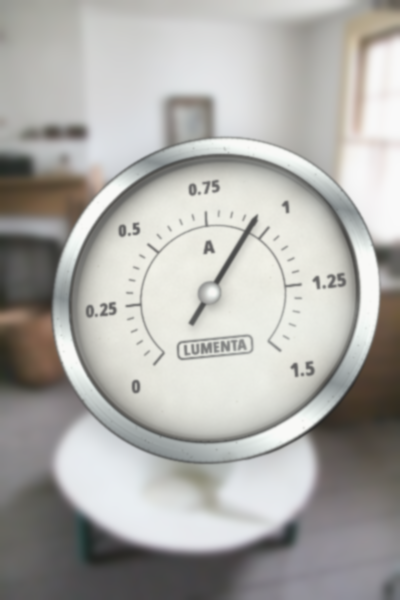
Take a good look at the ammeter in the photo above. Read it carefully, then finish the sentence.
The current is 0.95 A
